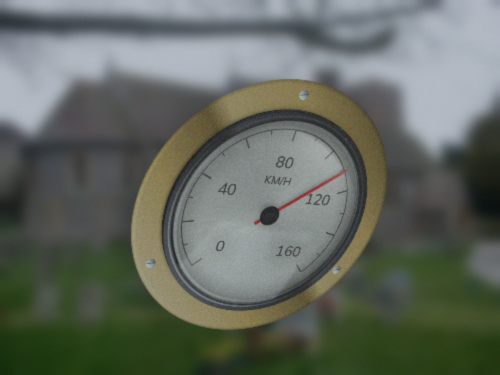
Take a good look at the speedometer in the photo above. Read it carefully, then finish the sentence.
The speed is 110 km/h
